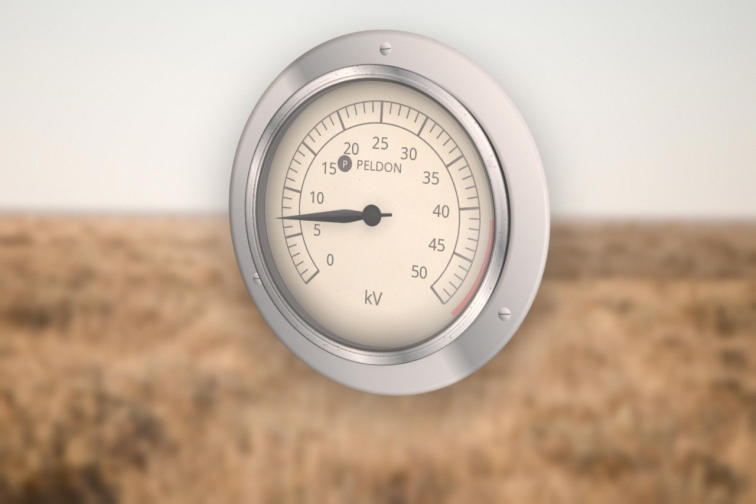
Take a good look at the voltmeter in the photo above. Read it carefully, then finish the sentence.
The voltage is 7 kV
